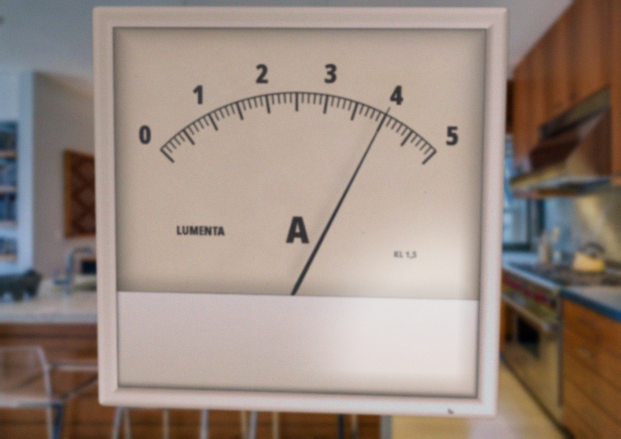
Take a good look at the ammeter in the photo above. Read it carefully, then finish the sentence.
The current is 4 A
